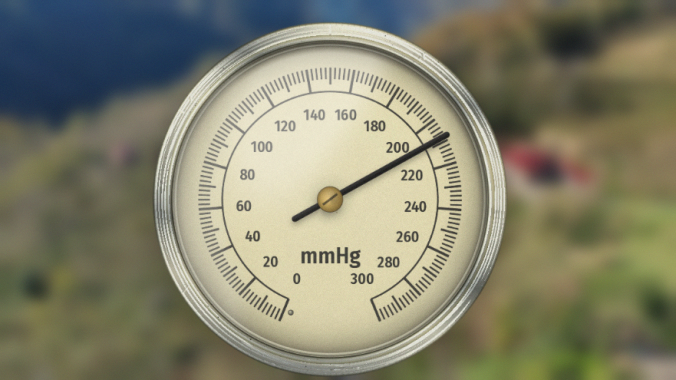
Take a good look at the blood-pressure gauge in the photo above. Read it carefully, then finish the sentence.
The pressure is 208 mmHg
